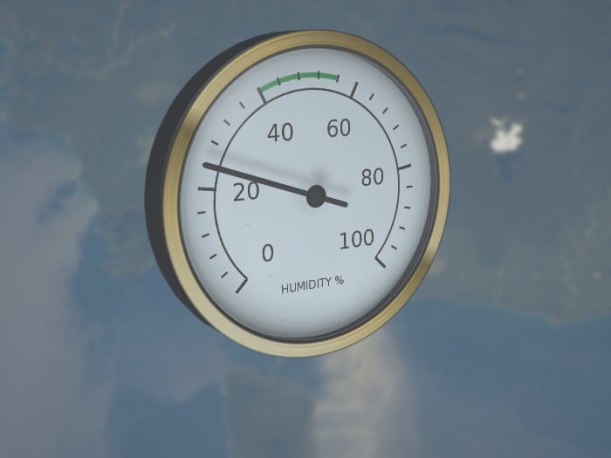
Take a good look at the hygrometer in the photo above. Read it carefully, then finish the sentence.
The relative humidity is 24 %
